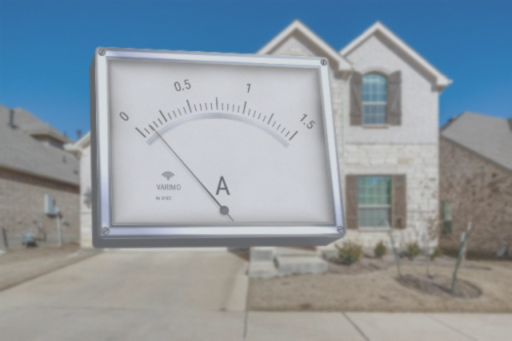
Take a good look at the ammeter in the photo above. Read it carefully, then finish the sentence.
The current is 0.1 A
